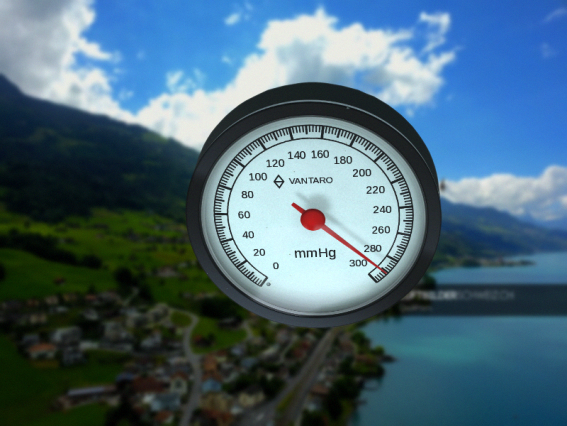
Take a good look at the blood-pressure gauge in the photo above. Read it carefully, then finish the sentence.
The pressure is 290 mmHg
